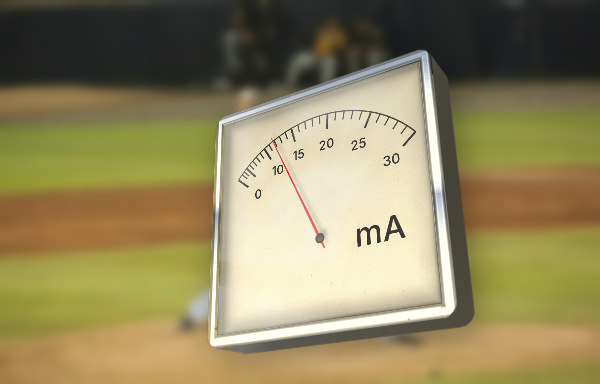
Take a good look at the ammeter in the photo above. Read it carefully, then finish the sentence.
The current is 12 mA
